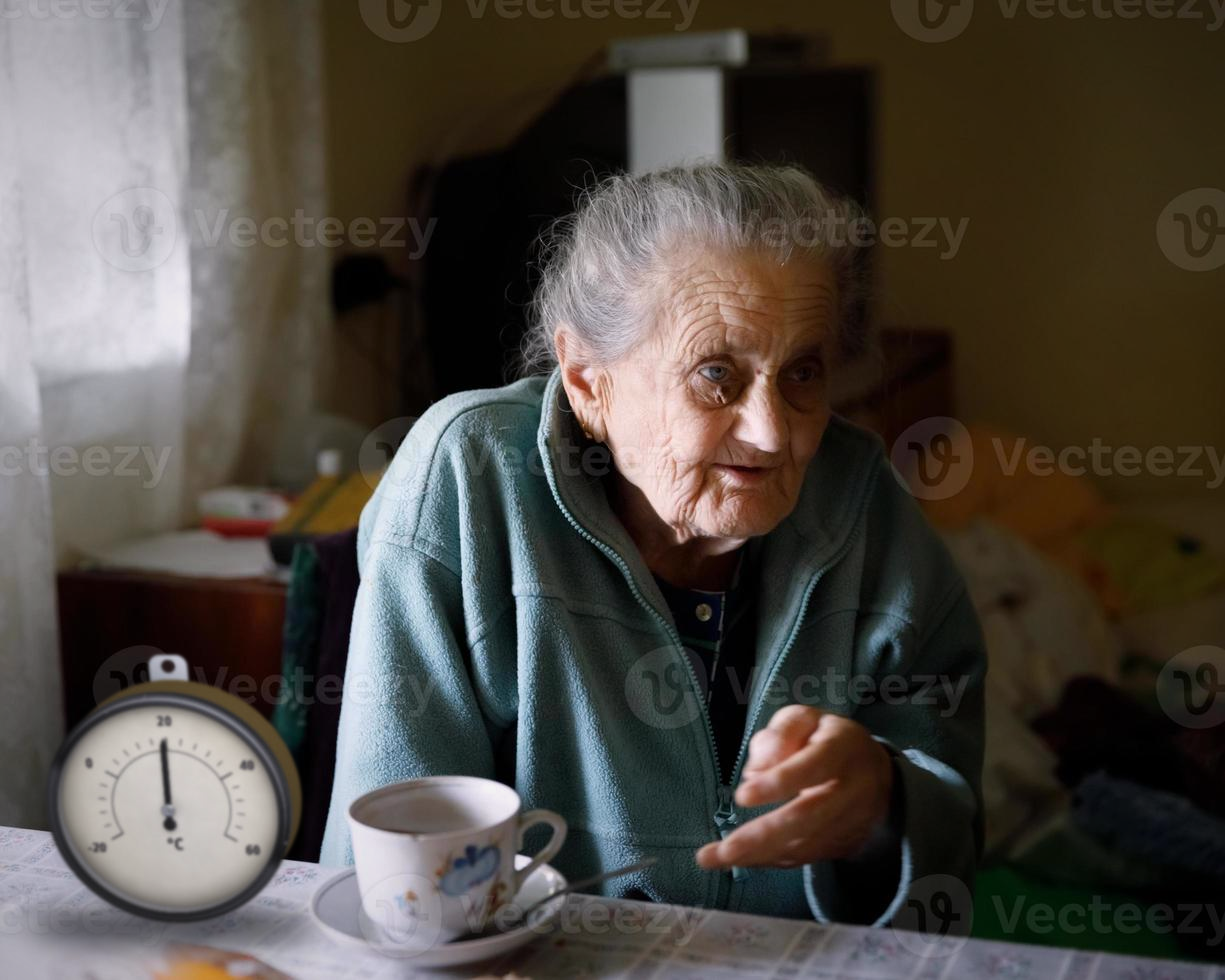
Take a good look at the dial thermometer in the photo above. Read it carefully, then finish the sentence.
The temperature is 20 °C
